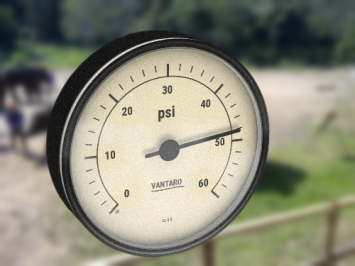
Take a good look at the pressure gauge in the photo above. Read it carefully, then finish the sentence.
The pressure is 48 psi
